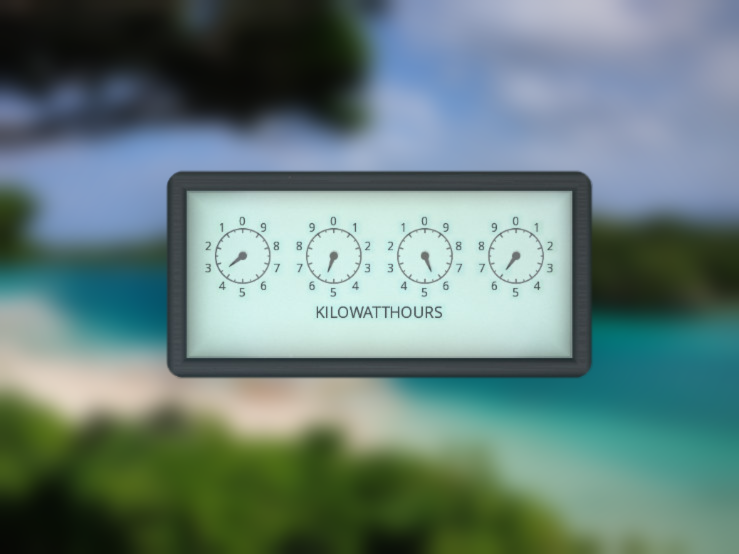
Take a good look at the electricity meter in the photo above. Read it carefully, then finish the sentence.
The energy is 3556 kWh
